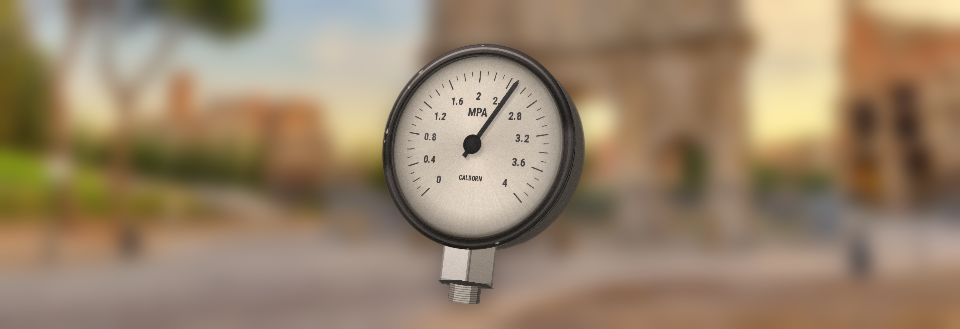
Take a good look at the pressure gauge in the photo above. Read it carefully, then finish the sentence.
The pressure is 2.5 MPa
